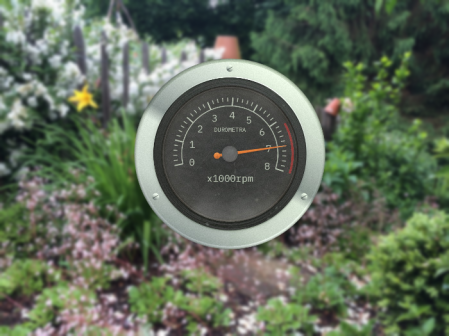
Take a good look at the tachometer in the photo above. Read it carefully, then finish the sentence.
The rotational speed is 7000 rpm
